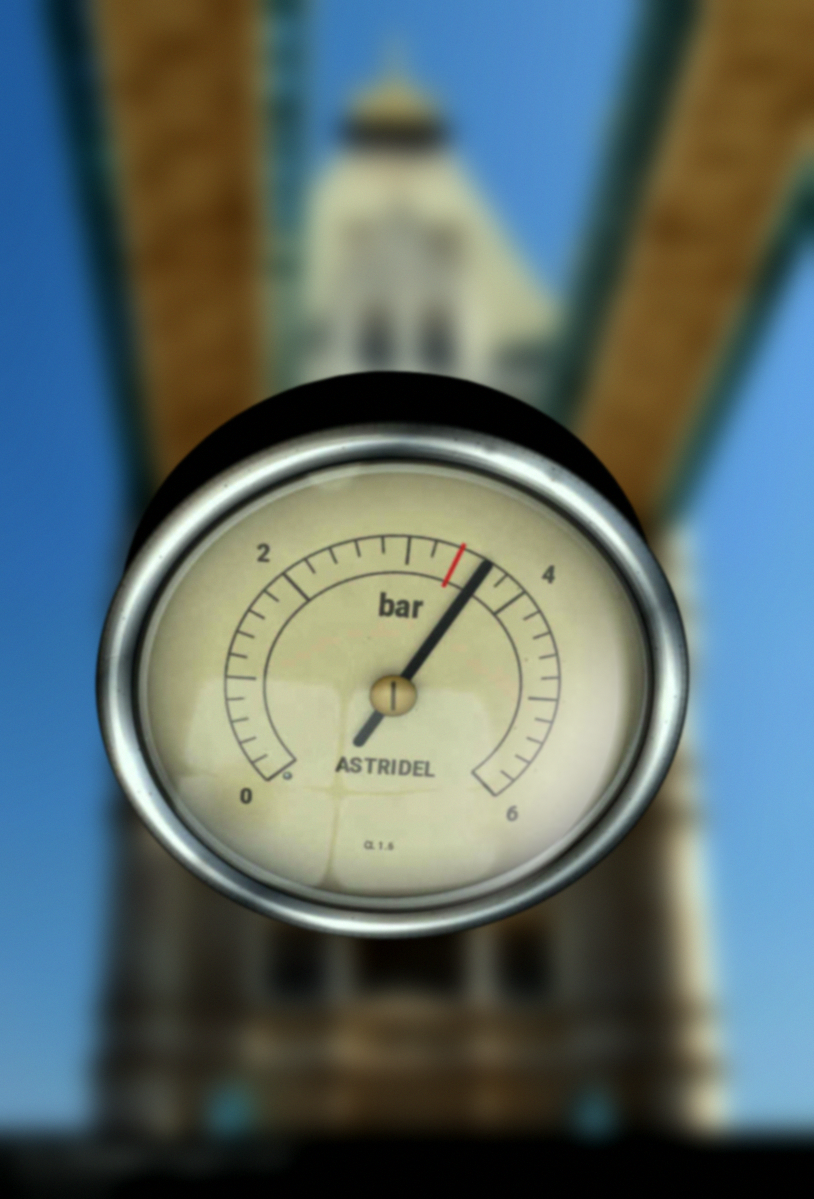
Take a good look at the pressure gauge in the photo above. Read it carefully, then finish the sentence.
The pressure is 3.6 bar
